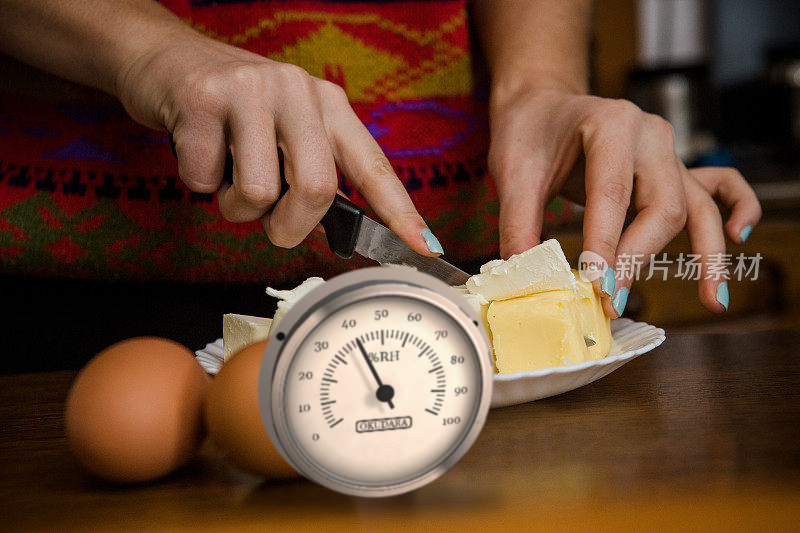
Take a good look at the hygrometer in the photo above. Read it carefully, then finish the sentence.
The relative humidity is 40 %
